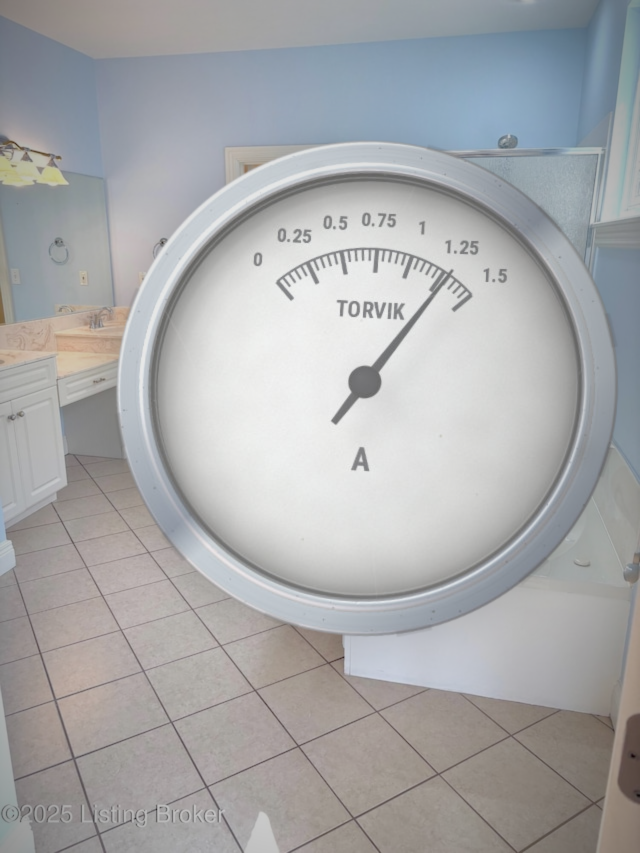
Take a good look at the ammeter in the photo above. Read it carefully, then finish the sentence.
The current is 1.3 A
